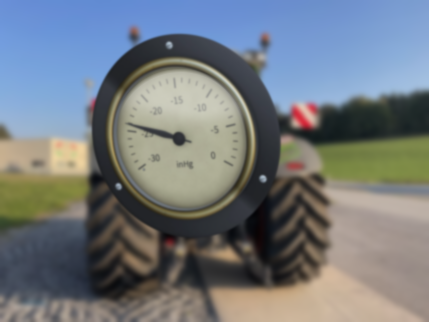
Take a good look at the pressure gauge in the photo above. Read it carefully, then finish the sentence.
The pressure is -24 inHg
